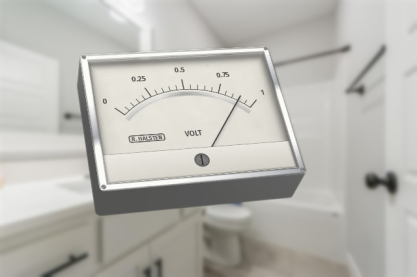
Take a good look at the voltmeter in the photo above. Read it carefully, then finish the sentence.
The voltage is 0.9 V
